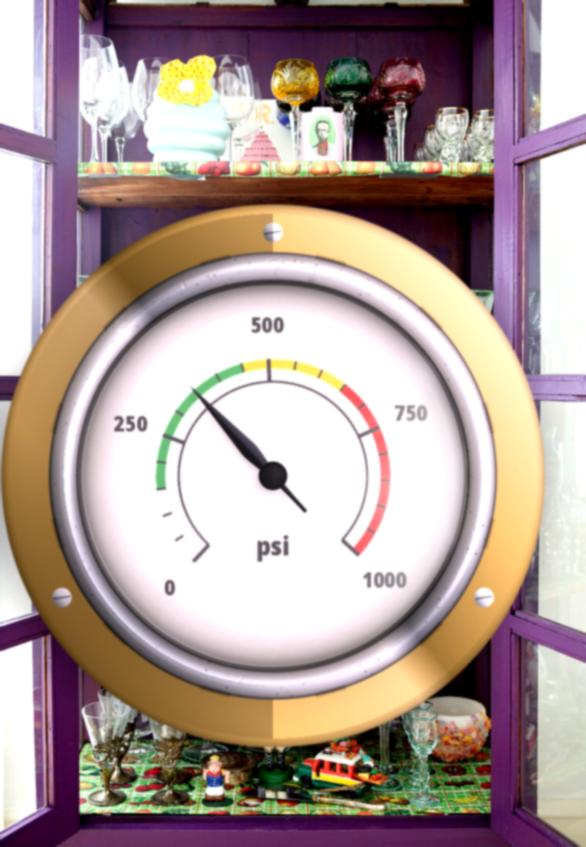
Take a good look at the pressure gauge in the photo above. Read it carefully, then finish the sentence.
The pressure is 350 psi
